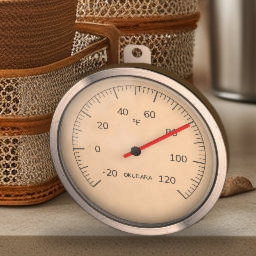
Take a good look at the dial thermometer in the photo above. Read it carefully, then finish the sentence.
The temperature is 80 °F
